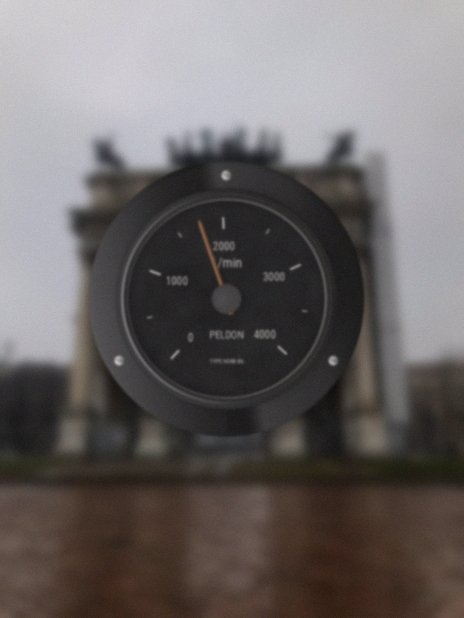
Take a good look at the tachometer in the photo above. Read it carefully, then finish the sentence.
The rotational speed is 1750 rpm
